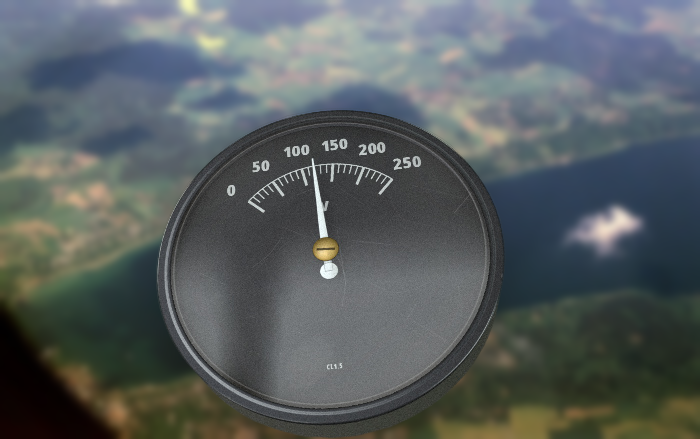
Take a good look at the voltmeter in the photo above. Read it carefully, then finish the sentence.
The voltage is 120 V
